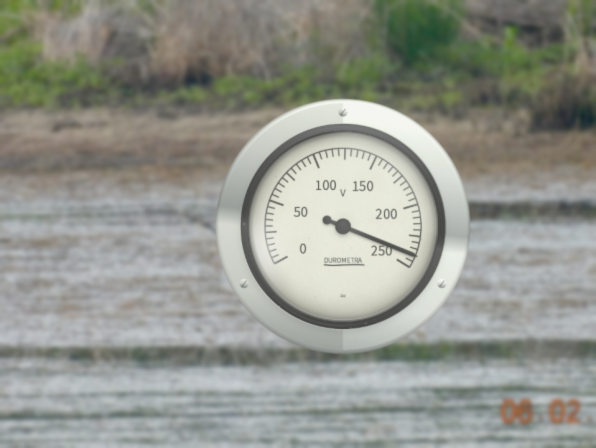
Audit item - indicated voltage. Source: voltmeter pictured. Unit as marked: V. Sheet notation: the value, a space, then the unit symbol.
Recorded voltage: 240 V
